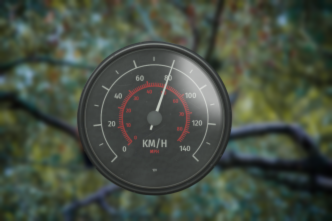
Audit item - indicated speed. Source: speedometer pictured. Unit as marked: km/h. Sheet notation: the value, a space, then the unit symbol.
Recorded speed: 80 km/h
